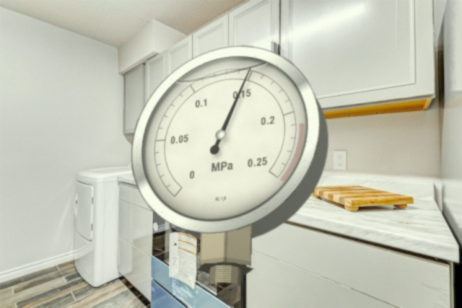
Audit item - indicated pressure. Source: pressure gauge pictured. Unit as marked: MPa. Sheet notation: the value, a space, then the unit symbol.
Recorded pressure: 0.15 MPa
